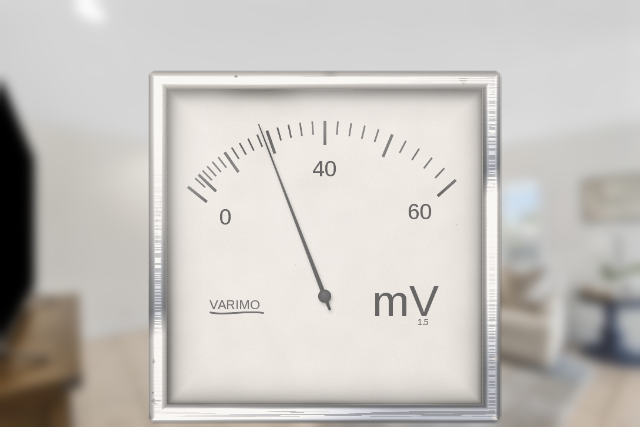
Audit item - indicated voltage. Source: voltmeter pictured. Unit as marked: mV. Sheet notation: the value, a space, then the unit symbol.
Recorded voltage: 29 mV
